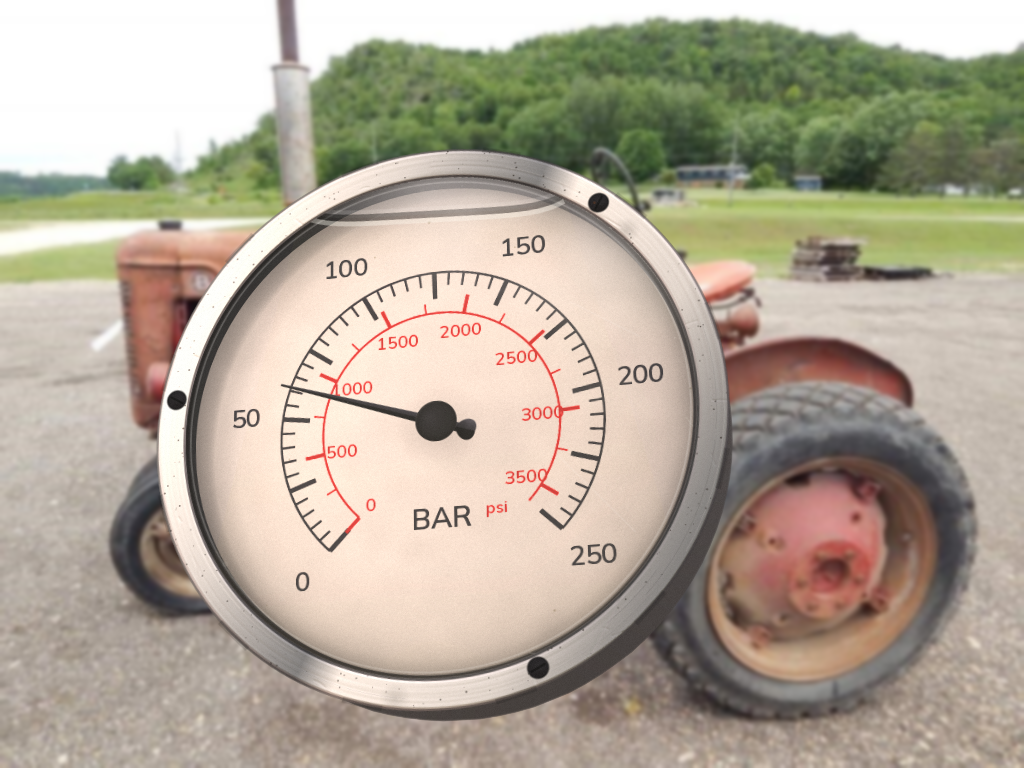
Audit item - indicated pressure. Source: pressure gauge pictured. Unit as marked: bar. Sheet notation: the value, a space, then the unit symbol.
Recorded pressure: 60 bar
